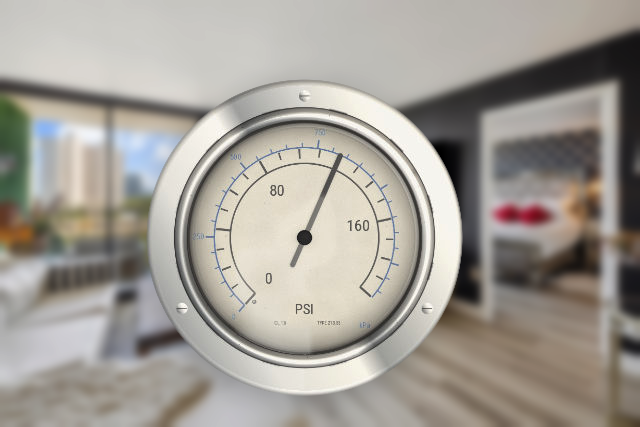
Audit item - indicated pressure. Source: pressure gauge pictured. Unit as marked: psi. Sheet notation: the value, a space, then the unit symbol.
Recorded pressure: 120 psi
